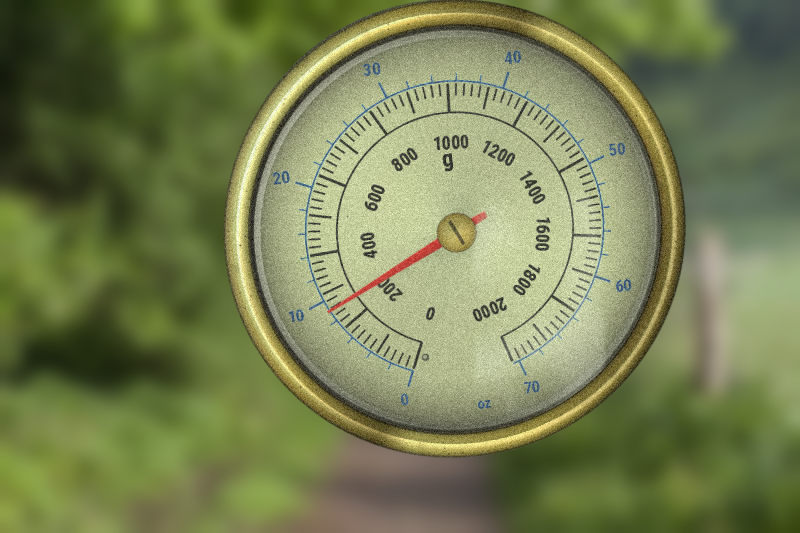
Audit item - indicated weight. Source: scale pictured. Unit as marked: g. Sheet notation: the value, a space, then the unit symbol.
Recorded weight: 260 g
